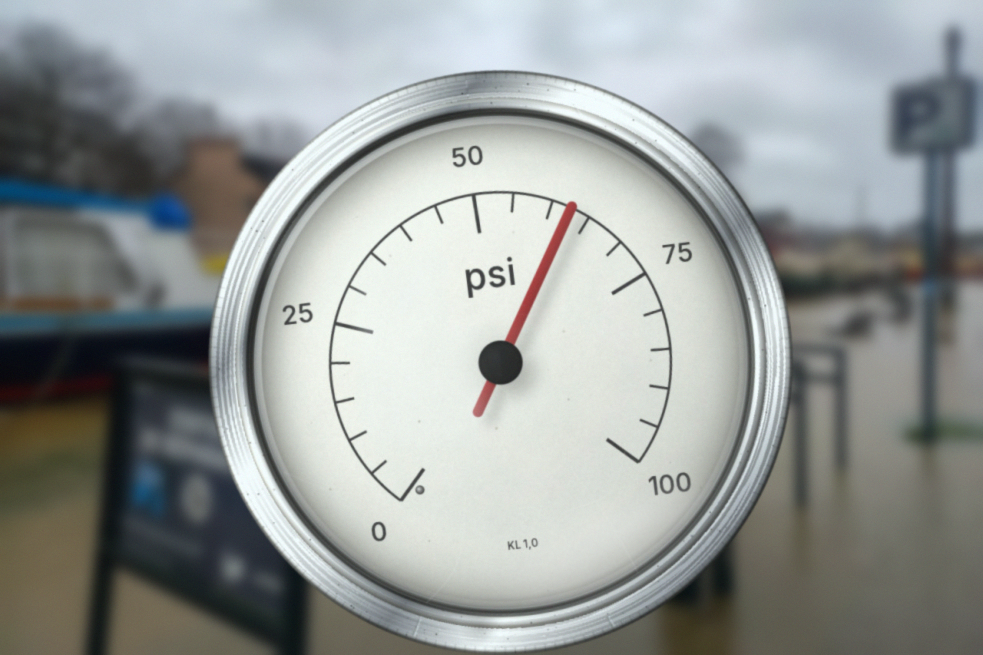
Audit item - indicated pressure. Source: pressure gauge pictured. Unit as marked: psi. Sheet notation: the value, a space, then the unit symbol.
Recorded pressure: 62.5 psi
